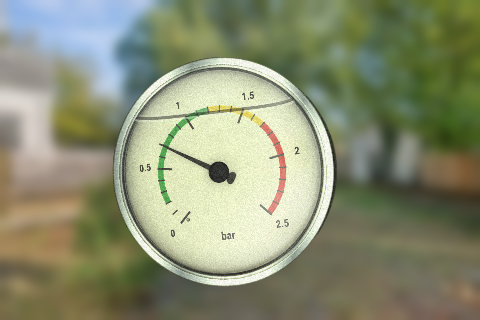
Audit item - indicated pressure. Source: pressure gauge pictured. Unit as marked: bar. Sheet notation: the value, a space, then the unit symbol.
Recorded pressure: 0.7 bar
